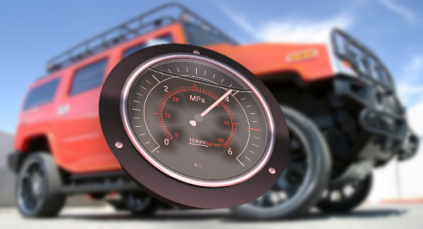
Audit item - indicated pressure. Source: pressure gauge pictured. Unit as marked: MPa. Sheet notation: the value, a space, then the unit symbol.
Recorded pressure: 3.9 MPa
